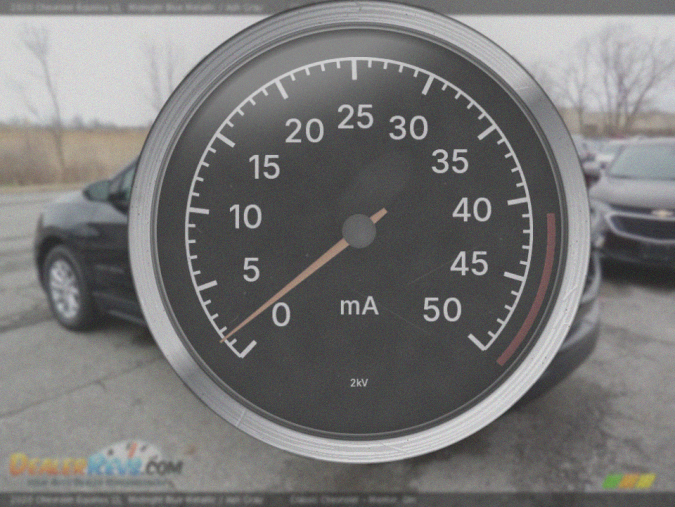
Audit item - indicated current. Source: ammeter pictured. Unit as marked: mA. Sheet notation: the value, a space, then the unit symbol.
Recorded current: 1.5 mA
